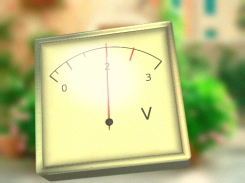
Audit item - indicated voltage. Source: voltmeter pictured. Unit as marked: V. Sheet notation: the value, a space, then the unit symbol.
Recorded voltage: 2 V
